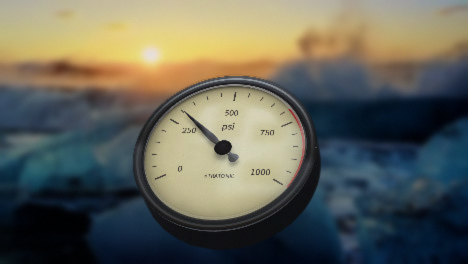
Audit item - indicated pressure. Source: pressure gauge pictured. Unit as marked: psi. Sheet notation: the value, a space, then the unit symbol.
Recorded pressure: 300 psi
